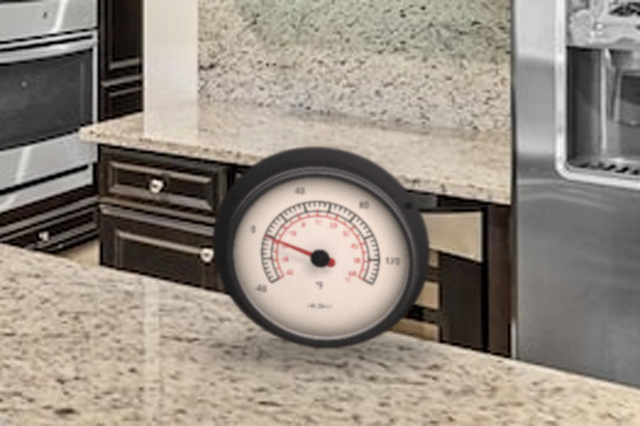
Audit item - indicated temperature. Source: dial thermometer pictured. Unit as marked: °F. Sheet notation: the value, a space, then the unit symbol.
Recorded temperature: 0 °F
